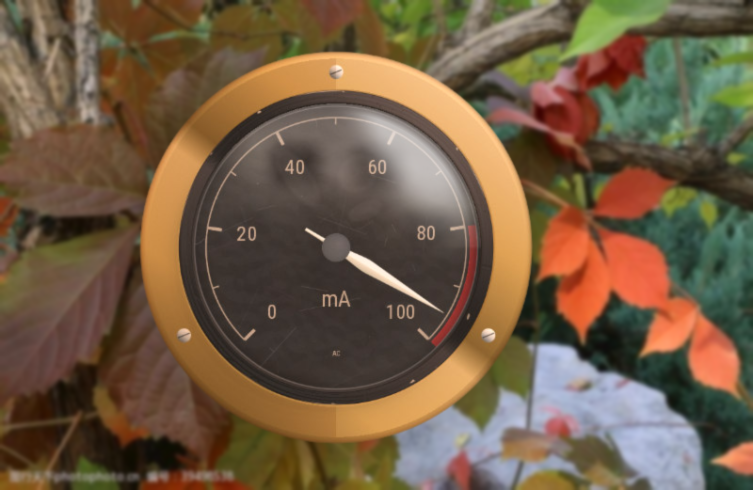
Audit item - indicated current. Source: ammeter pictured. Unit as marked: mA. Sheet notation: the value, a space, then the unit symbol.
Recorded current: 95 mA
